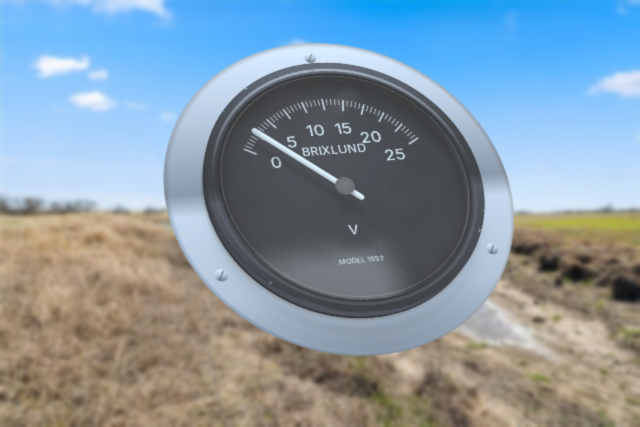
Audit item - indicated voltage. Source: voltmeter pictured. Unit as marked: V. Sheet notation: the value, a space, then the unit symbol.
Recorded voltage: 2.5 V
